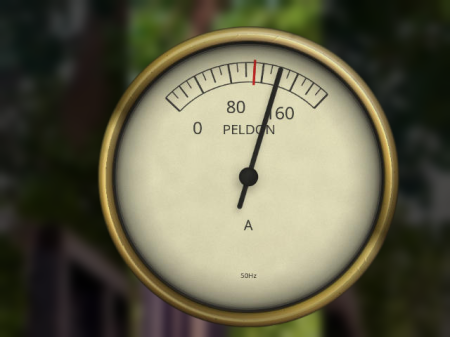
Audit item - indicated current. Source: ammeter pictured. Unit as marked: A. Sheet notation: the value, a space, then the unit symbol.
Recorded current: 140 A
